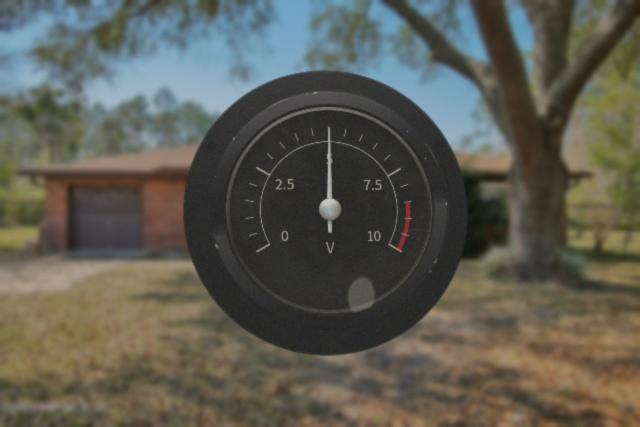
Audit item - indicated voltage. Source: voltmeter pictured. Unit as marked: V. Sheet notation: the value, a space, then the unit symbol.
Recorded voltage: 5 V
